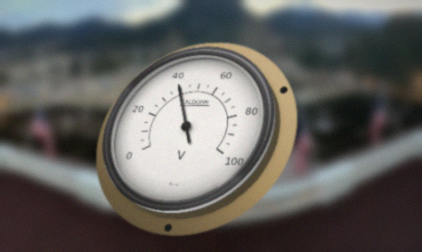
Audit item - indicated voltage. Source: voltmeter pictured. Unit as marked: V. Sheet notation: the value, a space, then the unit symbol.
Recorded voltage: 40 V
